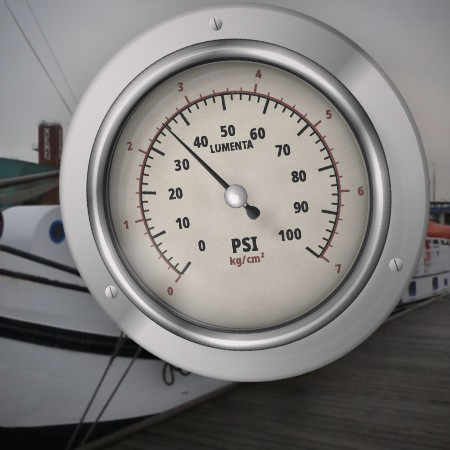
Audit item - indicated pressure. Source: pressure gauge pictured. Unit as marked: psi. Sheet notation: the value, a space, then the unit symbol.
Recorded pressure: 36 psi
